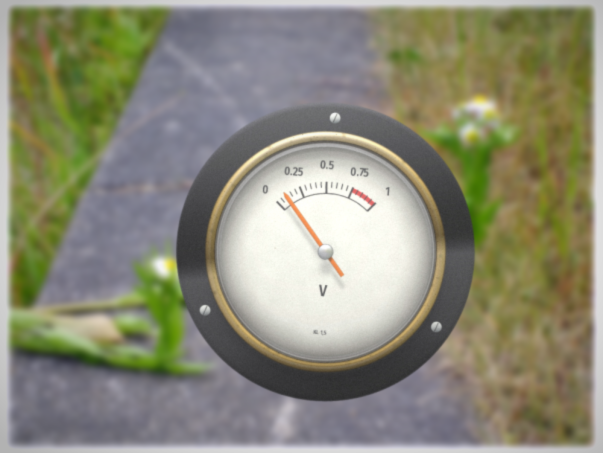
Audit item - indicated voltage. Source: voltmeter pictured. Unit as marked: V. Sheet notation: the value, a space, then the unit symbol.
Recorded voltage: 0.1 V
